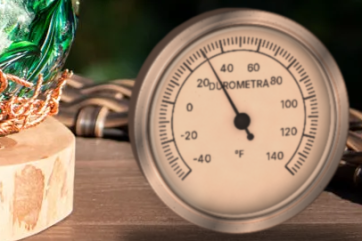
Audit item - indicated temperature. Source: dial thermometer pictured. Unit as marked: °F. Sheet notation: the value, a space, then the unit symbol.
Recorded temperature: 30 °F
